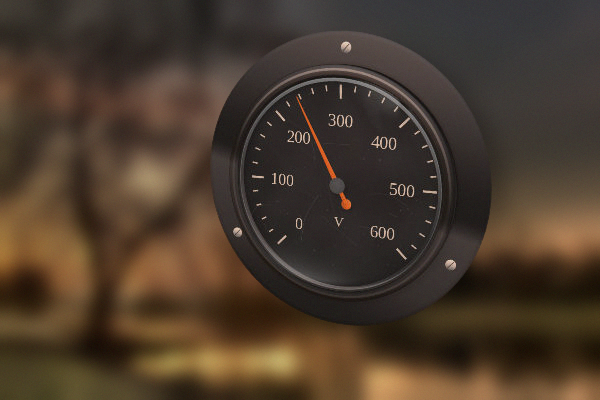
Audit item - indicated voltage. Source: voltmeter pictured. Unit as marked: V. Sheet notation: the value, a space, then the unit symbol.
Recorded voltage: 240 V
